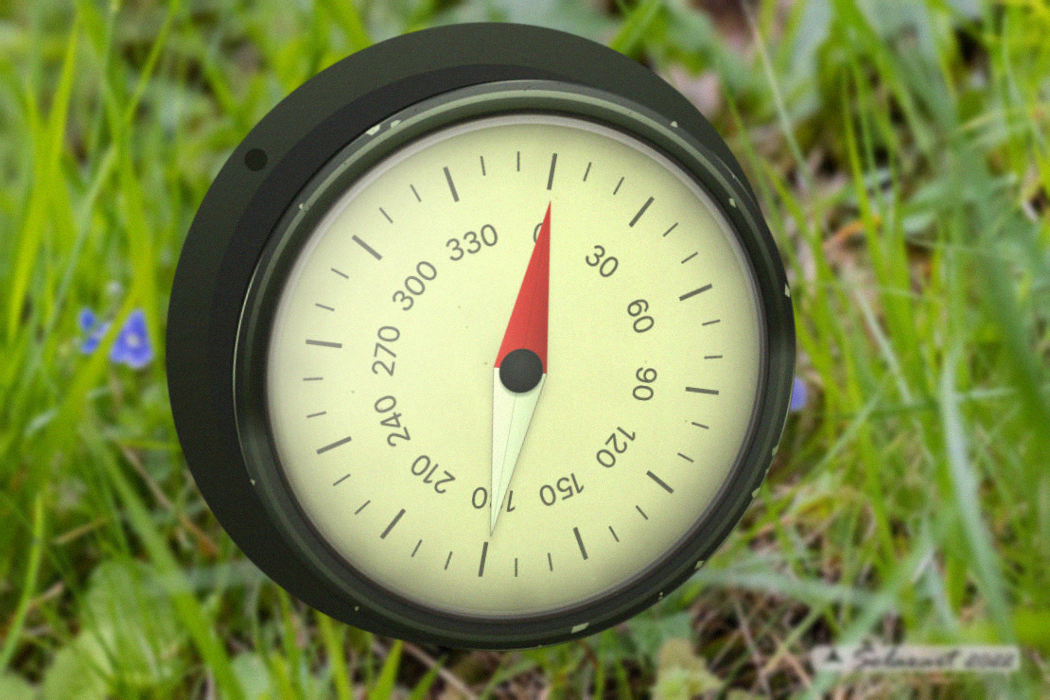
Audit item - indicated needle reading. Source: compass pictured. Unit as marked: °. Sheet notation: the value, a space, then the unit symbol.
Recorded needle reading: 0 °
